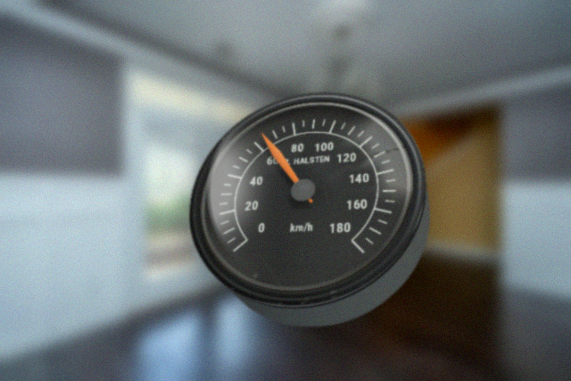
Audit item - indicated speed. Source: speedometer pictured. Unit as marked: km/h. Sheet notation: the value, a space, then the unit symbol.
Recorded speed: 65 km/h
